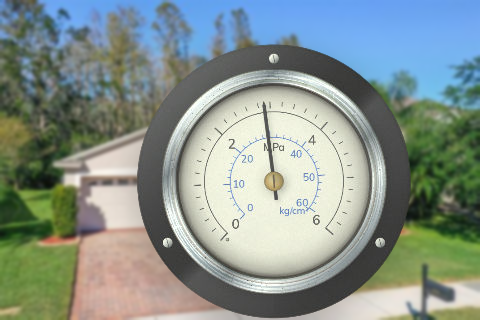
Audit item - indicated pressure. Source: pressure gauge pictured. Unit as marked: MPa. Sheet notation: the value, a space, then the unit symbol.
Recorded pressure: 2.9 MPa
